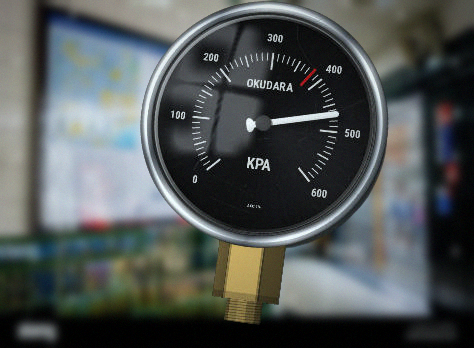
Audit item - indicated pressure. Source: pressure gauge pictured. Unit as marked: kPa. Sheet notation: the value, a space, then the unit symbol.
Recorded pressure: 470 kPa
